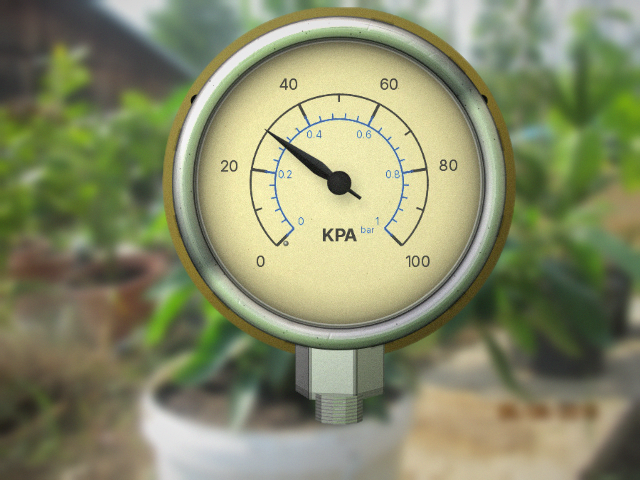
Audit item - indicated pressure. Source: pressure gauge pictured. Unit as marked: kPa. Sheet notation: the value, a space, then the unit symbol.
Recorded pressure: 30 kPa
